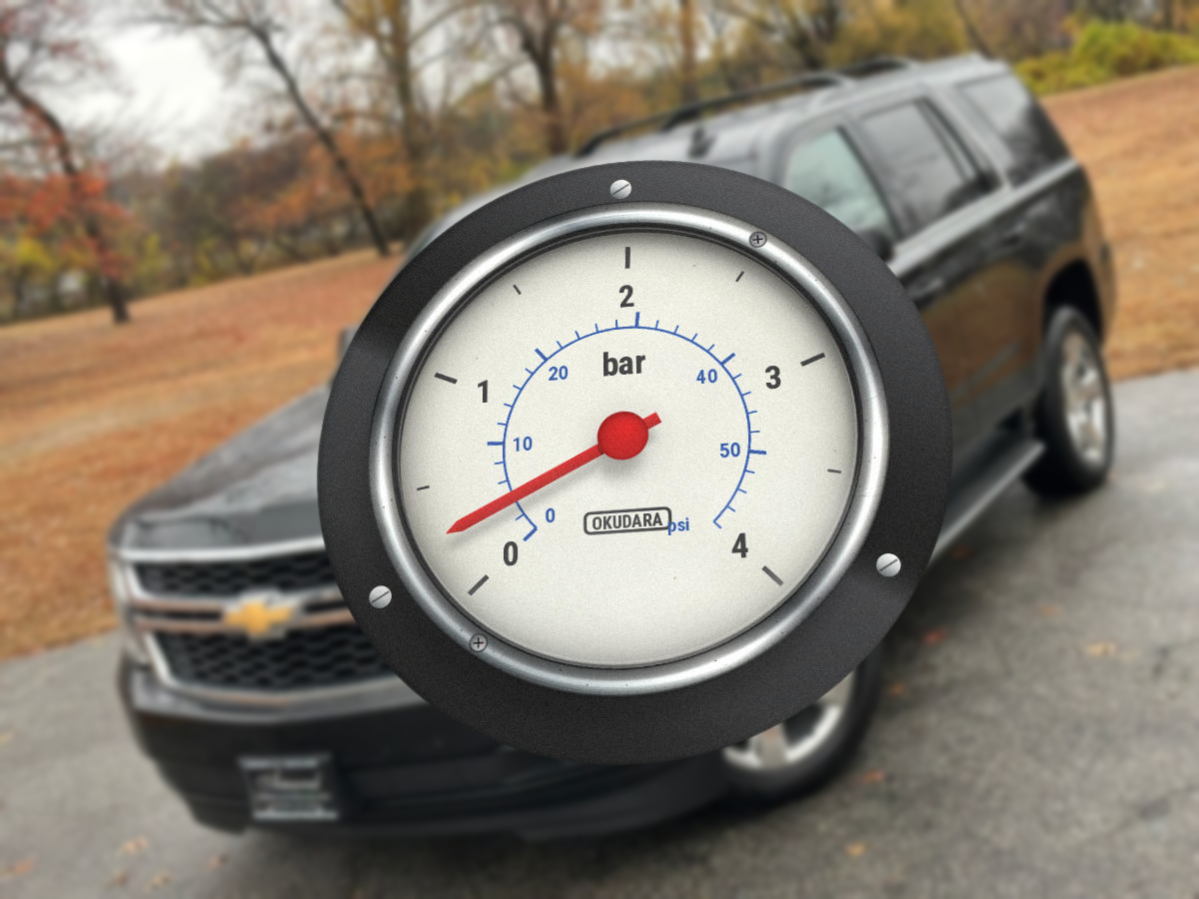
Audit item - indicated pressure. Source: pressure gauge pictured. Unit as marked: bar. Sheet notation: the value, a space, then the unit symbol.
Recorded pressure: 0.25 bar
